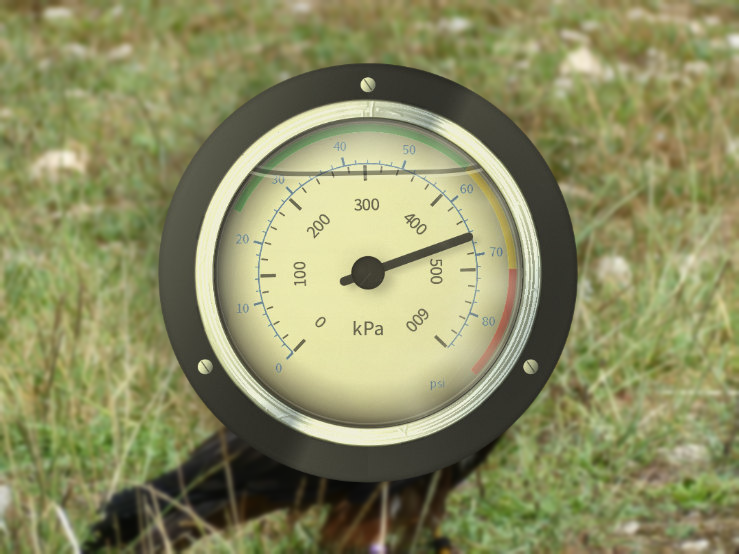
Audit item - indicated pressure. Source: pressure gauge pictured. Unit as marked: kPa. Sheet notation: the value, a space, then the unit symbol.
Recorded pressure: 460 kPa
